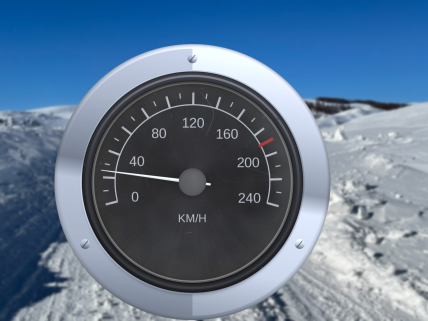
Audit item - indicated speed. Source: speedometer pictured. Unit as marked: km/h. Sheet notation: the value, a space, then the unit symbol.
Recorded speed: 25 km/h
